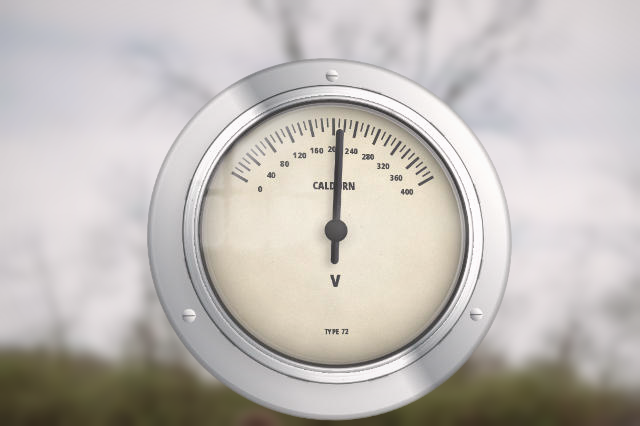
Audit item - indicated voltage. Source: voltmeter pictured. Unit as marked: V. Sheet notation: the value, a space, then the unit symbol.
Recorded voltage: 210 V
